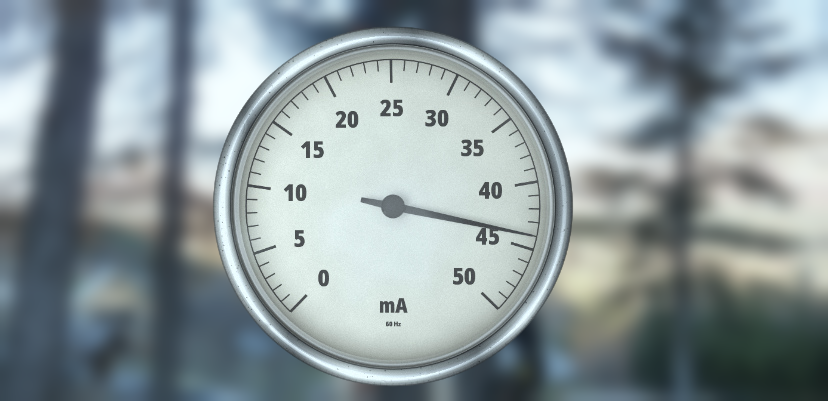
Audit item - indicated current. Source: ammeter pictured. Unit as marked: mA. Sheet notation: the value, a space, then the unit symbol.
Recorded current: 44 mA
